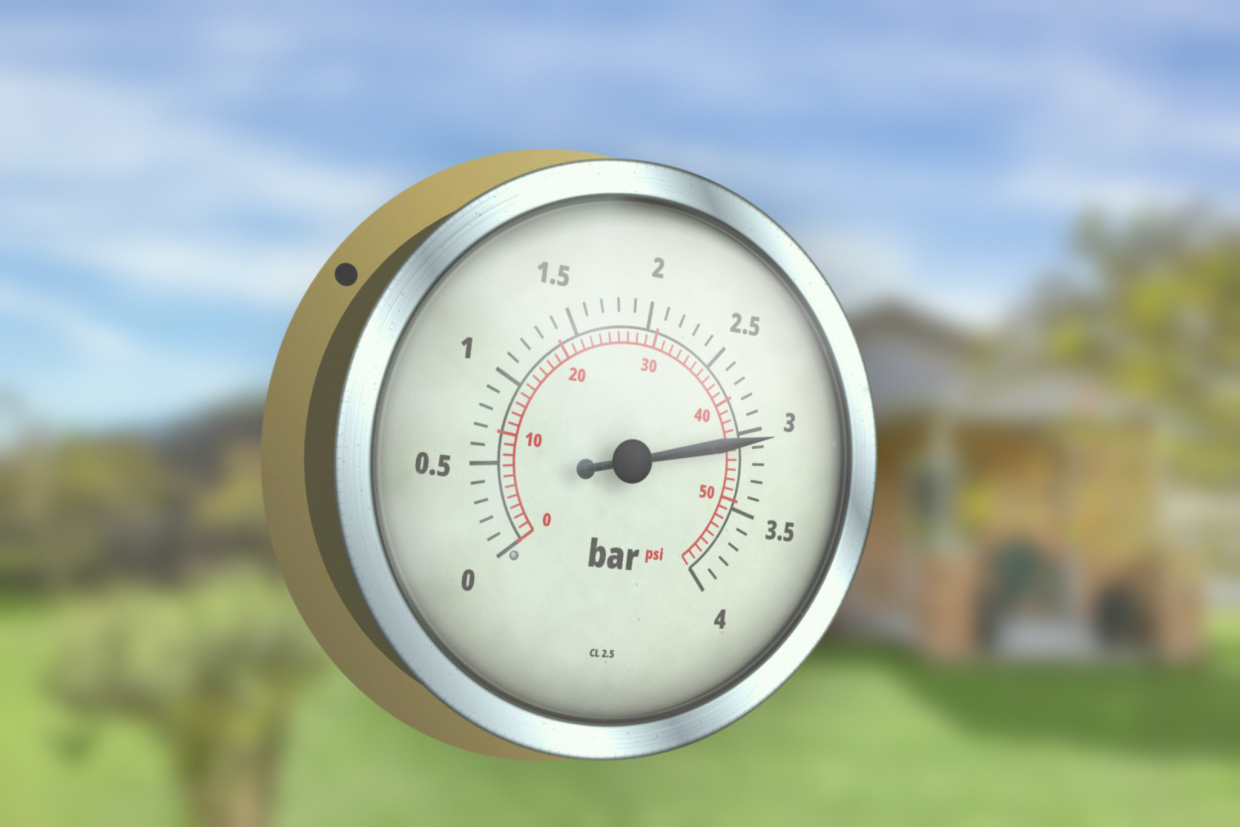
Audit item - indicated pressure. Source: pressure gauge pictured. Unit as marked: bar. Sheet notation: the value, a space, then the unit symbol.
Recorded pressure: 3.05 bar
